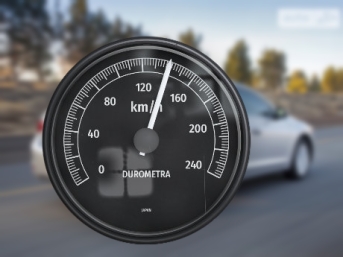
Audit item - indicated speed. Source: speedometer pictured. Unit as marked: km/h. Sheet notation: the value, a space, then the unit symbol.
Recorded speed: 140 km/h
